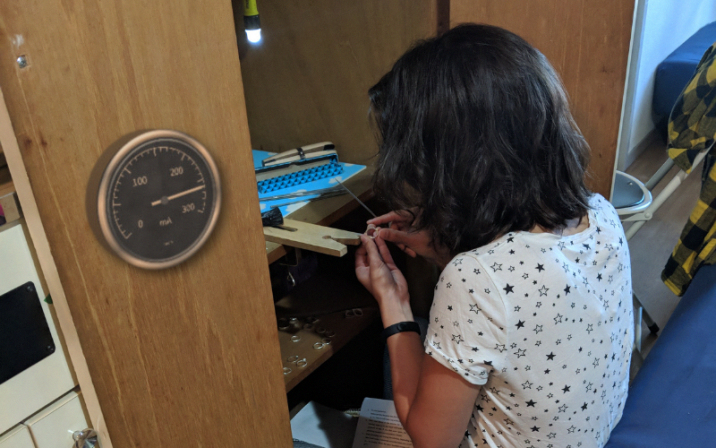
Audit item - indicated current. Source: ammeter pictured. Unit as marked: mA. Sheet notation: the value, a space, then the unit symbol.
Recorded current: 260 mA
